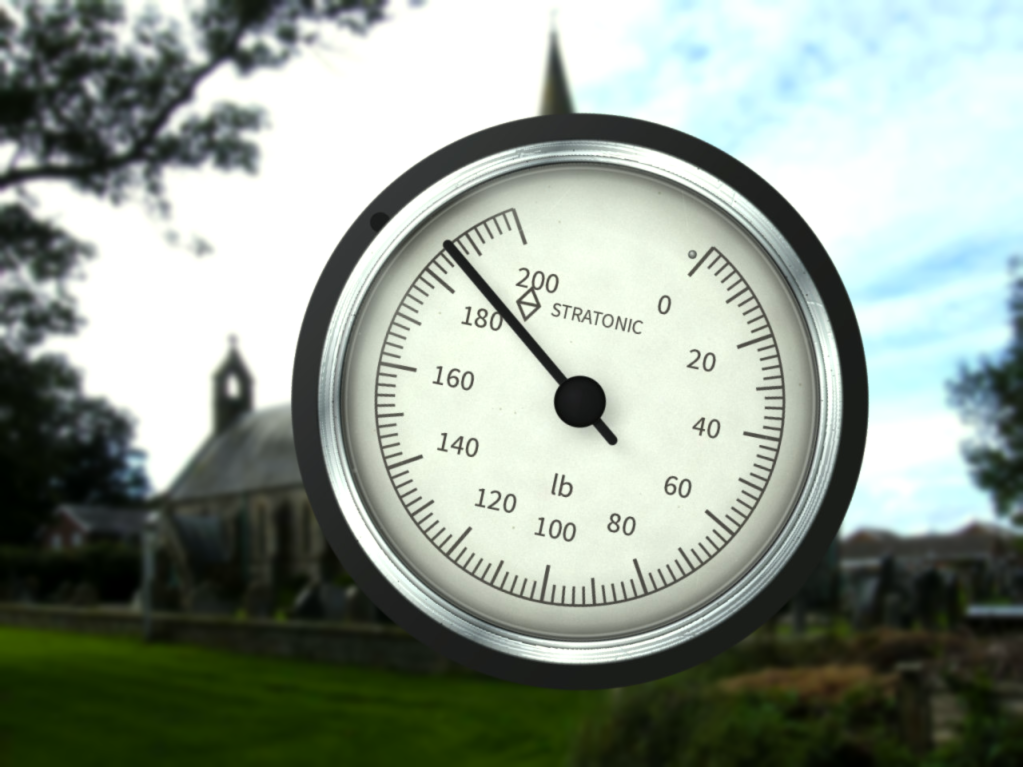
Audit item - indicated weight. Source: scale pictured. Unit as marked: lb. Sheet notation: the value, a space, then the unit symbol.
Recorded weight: 186 lb
